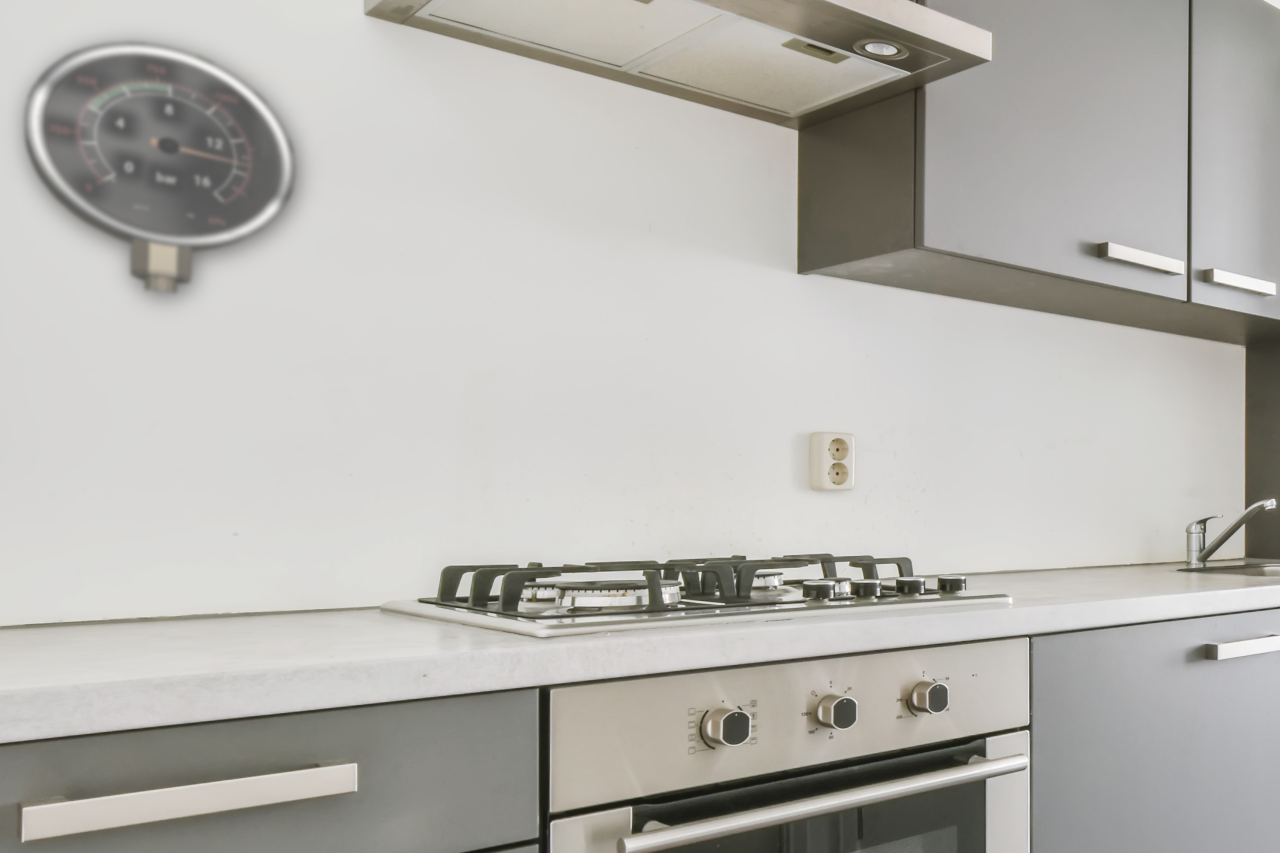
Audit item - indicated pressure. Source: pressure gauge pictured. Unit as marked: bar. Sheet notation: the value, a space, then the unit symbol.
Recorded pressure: 13.5 bar
